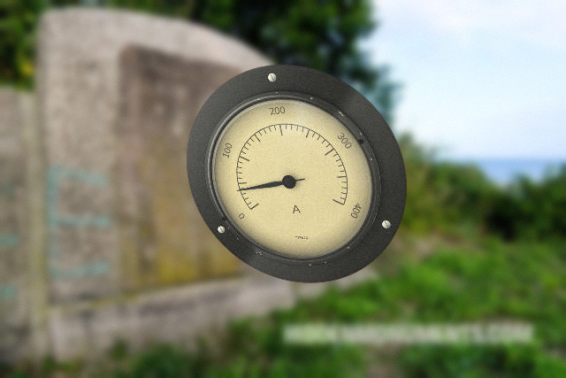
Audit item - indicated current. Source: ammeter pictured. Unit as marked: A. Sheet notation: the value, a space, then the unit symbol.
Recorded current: 40 A
